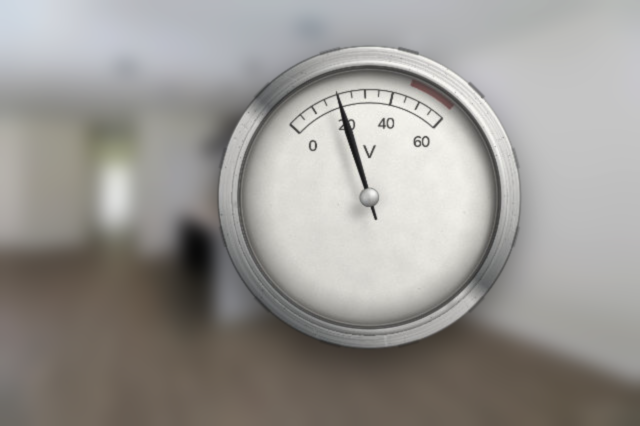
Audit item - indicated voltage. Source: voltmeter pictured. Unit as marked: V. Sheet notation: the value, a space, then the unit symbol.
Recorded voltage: 20 V
